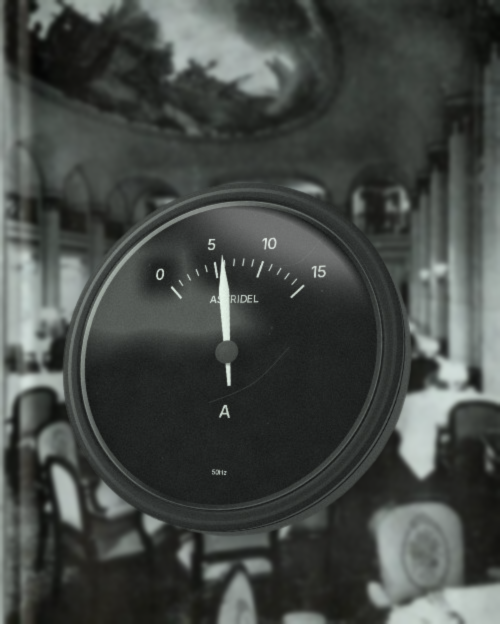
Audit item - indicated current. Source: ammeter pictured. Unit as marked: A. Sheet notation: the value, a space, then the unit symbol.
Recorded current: 6 A
